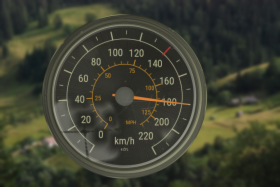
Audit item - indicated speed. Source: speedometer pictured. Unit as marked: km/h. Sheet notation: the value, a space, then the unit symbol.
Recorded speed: 180 km/h
